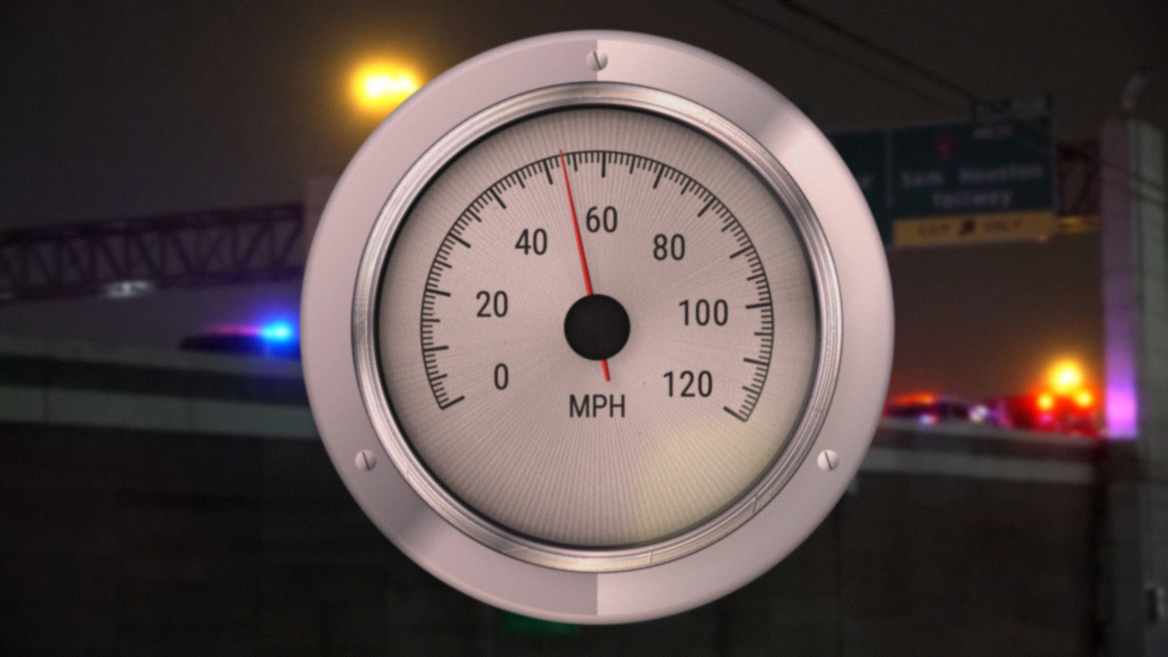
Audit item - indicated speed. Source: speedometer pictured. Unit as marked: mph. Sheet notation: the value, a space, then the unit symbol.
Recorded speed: 53 mph
